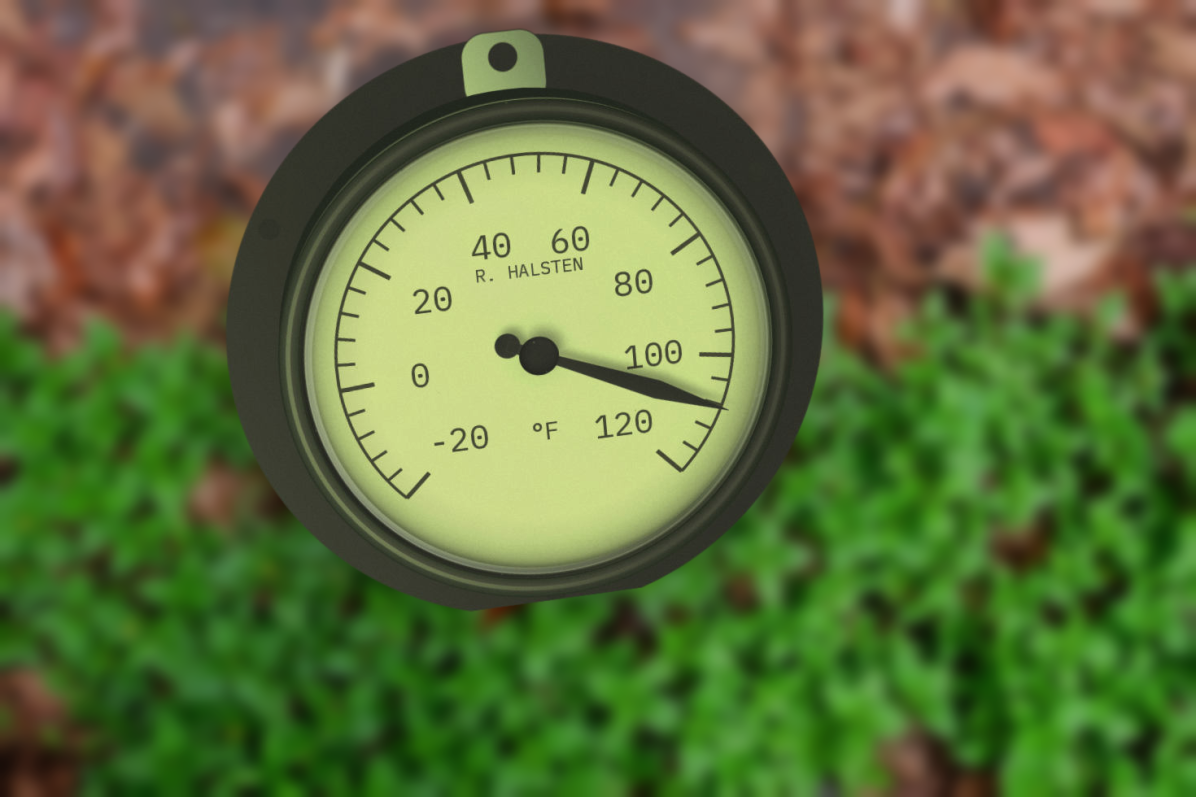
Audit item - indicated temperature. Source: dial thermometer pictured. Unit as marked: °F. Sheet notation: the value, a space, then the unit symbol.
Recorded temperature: 108 °F
